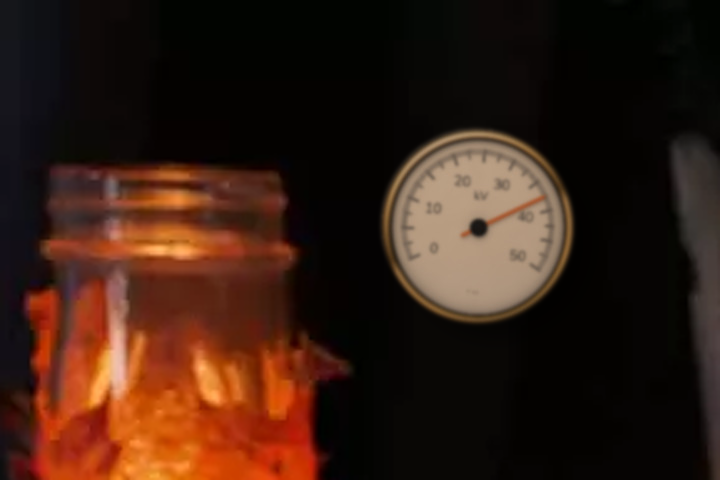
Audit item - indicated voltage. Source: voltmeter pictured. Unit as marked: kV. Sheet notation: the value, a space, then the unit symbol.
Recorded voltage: 37.5 kV
